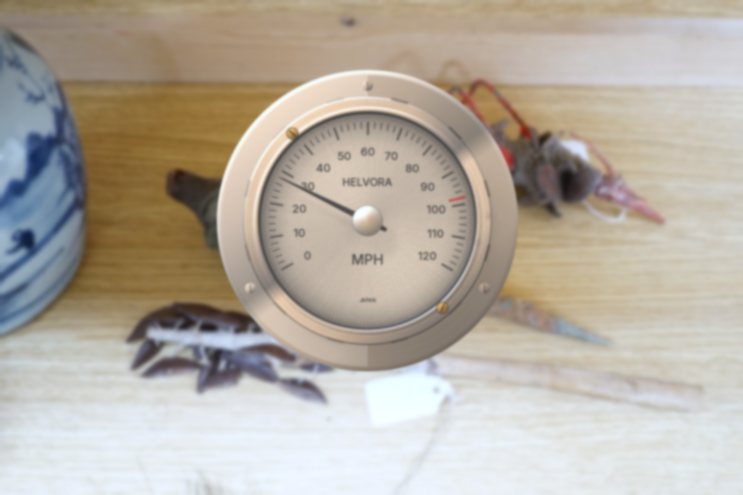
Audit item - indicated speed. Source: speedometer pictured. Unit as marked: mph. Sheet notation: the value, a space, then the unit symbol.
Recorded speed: 28 mph
